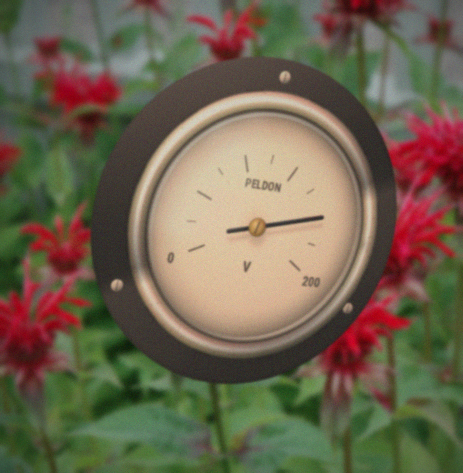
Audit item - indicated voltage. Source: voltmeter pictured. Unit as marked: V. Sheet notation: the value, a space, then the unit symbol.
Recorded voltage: 160 V
